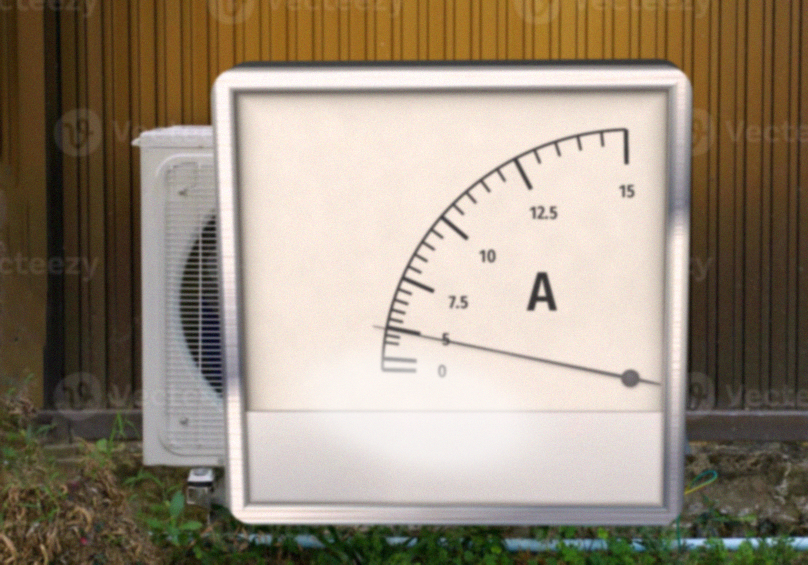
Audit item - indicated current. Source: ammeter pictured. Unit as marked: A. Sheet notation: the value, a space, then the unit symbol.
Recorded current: 5 A
